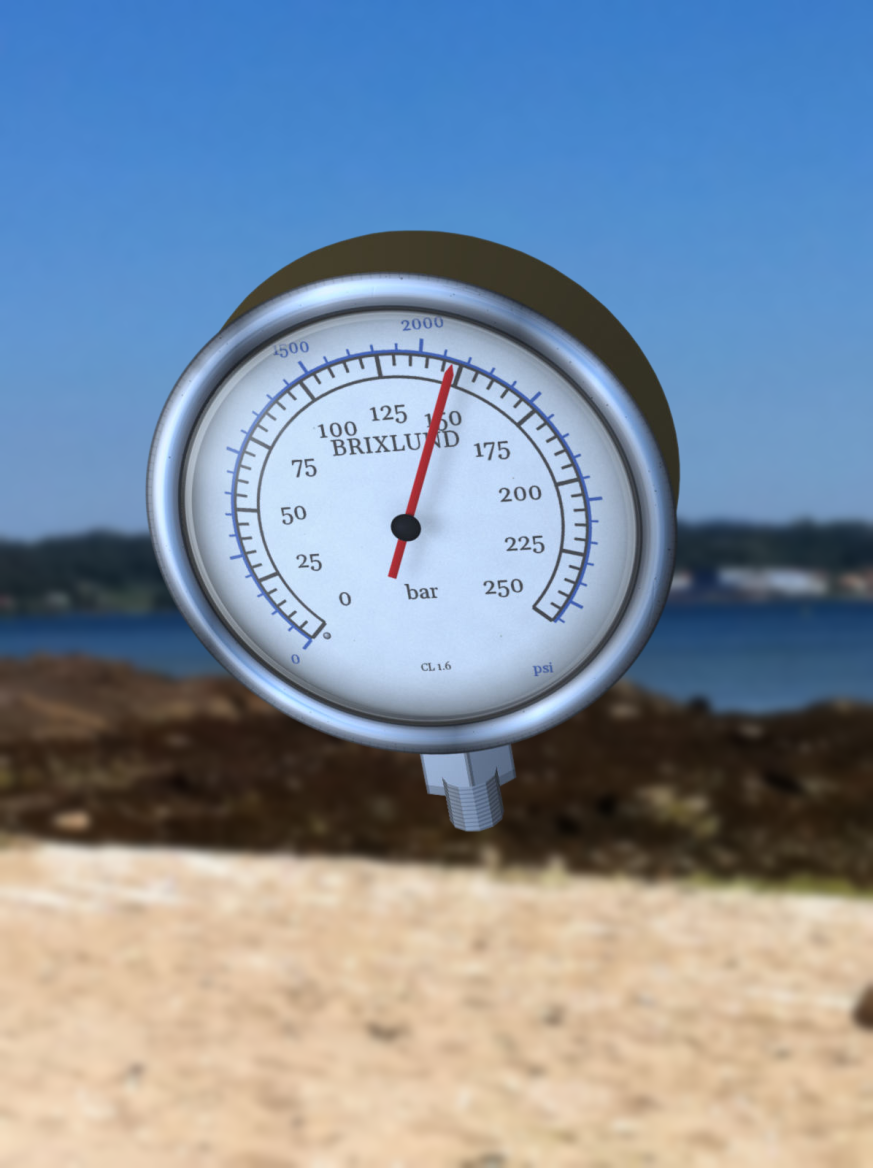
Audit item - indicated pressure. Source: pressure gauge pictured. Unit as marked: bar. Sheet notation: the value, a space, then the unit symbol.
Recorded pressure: 147.5 bar
